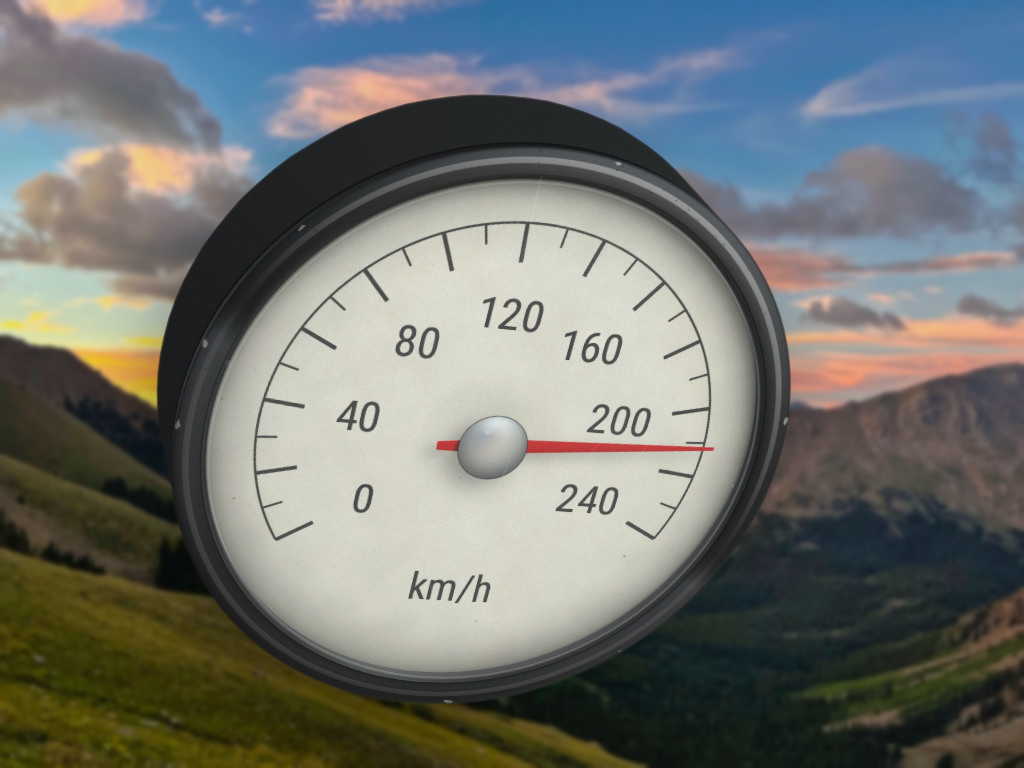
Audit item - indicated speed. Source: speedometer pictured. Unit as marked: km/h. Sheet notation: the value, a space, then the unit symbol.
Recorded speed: 210 km/h
